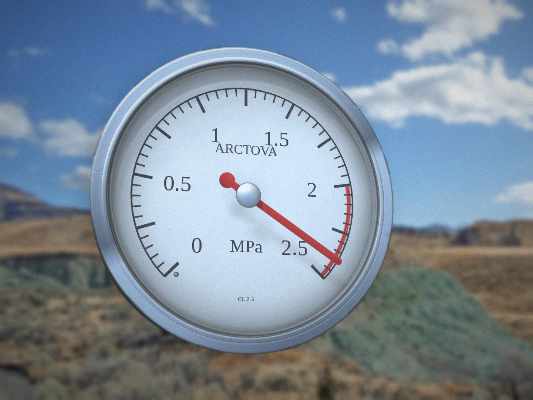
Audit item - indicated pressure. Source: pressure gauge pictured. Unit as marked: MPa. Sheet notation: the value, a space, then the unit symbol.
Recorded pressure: 2.4 MPa
